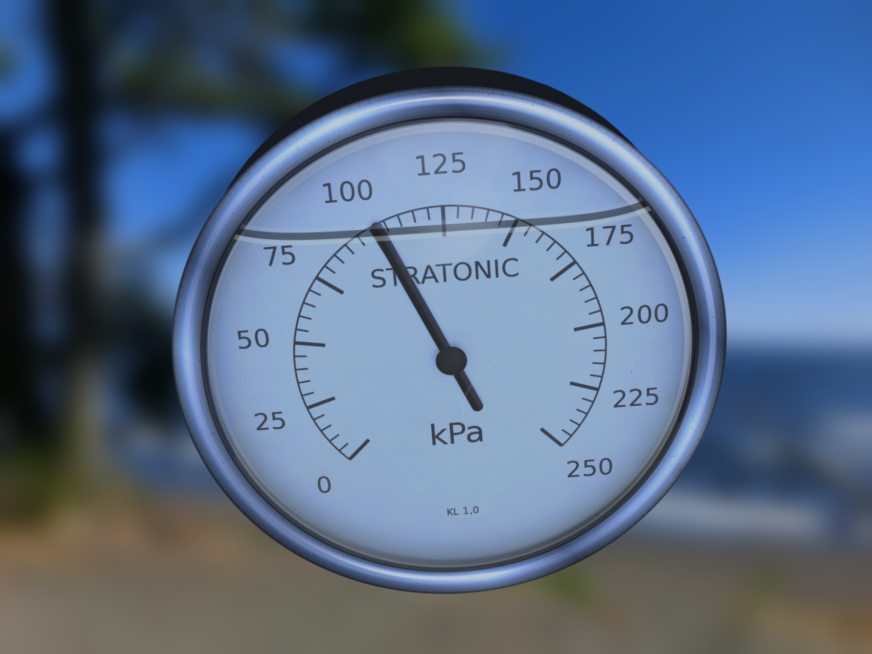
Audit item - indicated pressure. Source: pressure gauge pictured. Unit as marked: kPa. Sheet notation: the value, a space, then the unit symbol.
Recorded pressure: 102.5 kPa
